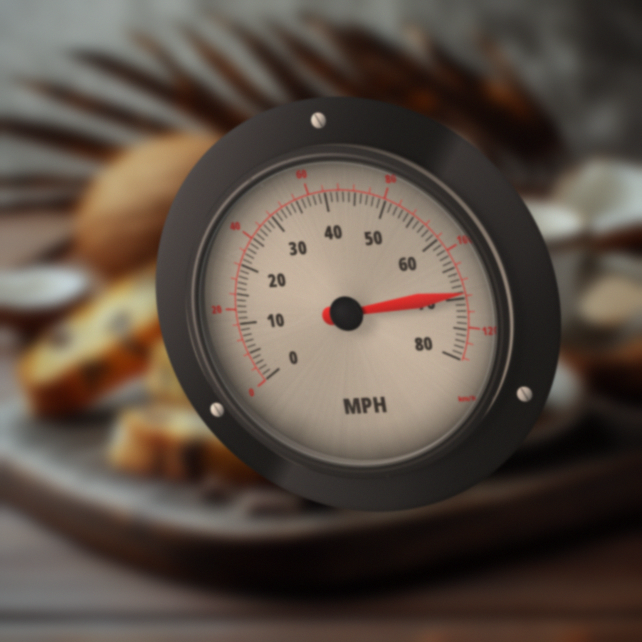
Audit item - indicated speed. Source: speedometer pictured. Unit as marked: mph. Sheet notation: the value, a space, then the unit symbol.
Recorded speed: 69 mph
